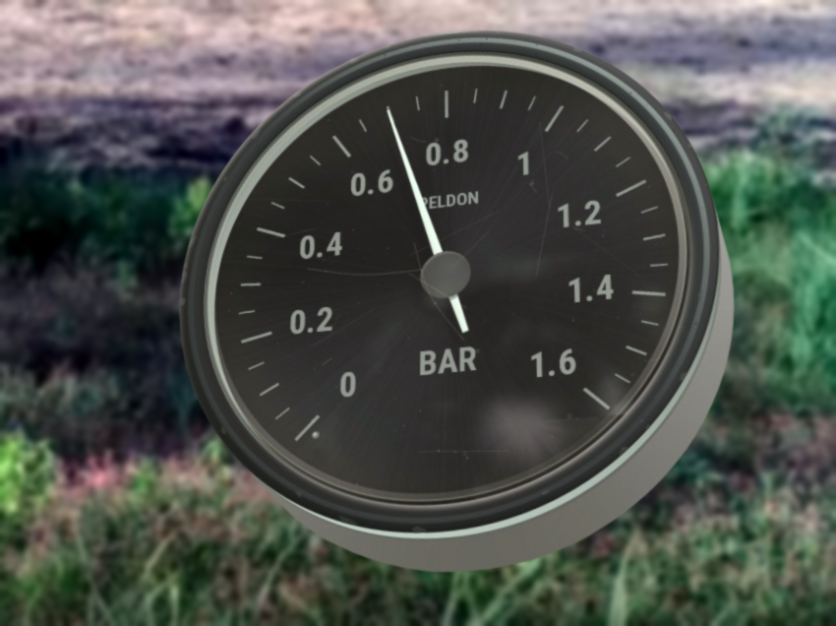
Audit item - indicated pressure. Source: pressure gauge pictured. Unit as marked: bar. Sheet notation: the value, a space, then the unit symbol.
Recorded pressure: 0.7 bar
